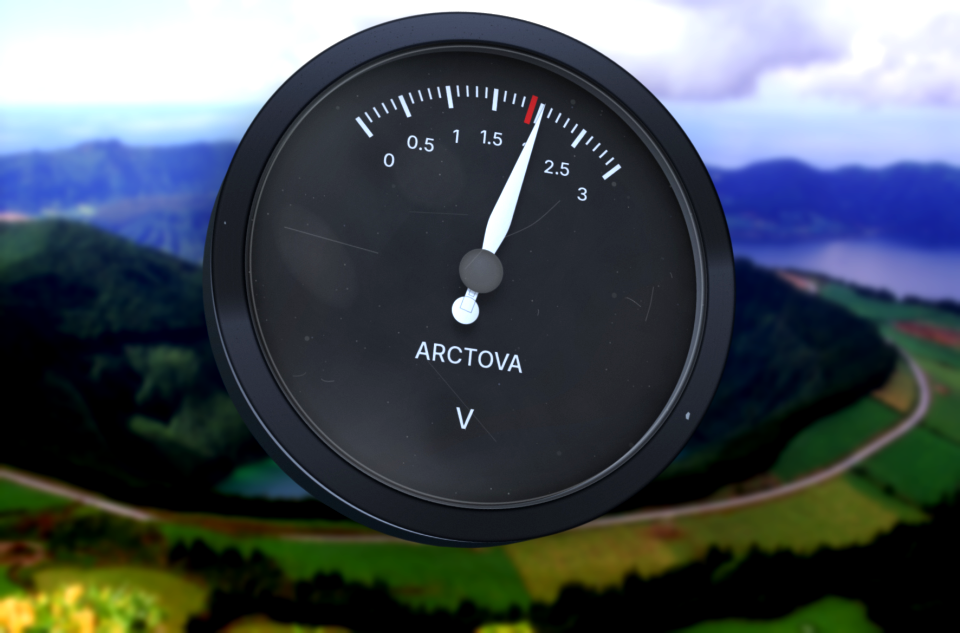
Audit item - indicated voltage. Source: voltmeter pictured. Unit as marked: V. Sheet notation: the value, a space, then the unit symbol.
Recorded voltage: 2 V
